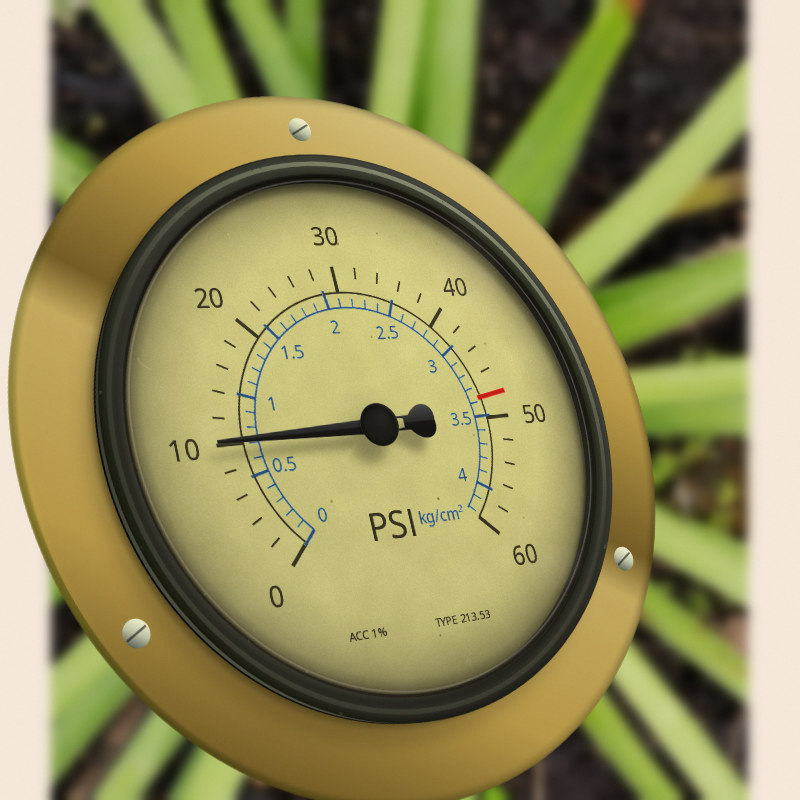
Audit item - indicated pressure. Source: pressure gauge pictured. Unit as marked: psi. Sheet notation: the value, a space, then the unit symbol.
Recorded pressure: 10 psi
